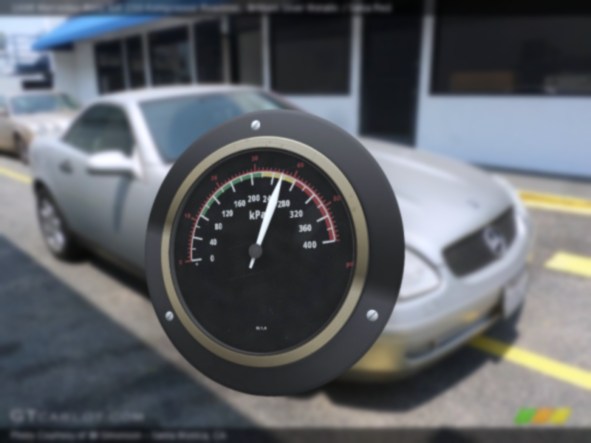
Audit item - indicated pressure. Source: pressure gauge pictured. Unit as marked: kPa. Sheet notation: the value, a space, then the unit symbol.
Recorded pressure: 260 kPa
